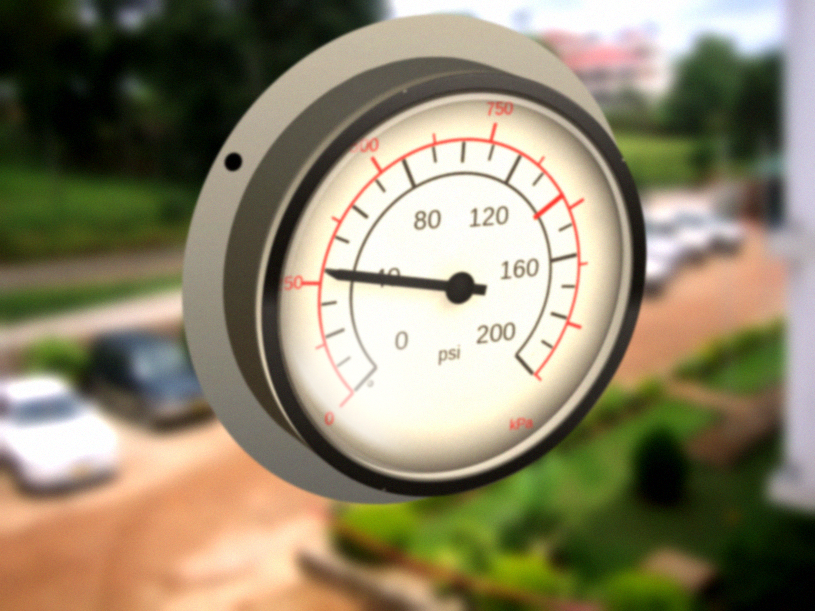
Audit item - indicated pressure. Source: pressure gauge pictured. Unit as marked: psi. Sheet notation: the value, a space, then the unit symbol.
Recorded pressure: 40 psi
